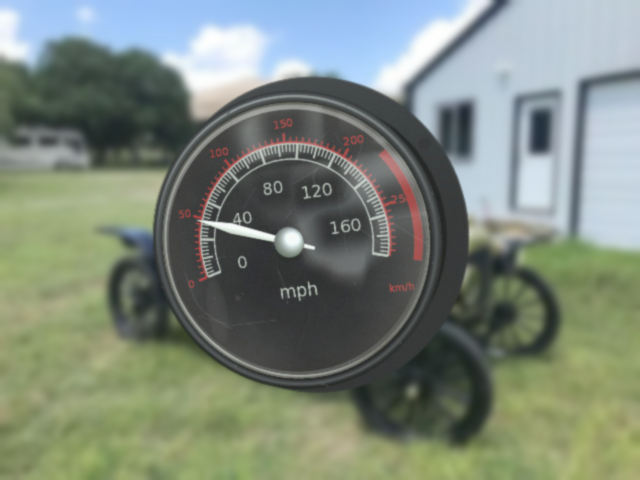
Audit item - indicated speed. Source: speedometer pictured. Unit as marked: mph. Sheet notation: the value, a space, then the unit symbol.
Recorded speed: 30 mph
